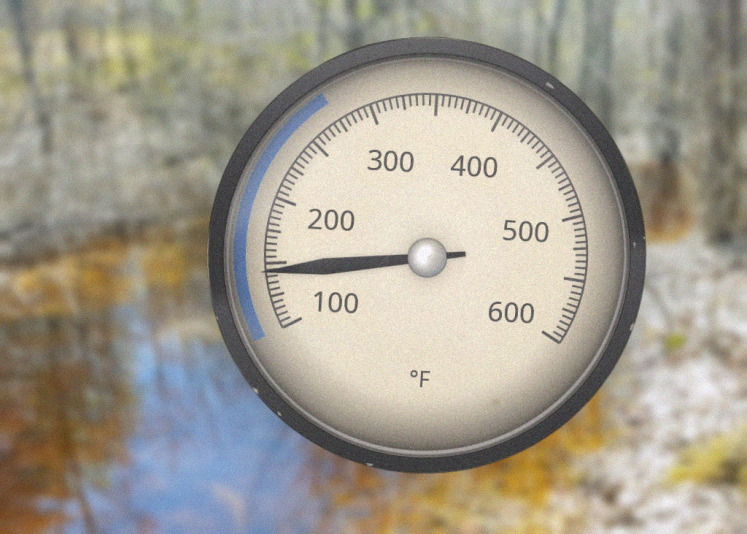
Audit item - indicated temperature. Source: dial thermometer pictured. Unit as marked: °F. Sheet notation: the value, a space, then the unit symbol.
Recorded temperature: 145 °F
